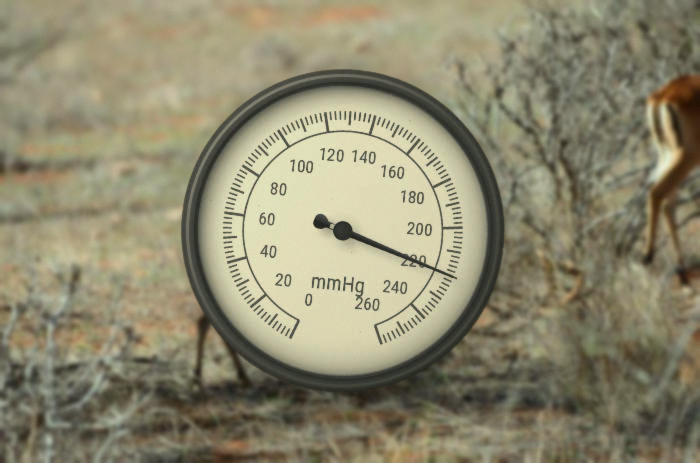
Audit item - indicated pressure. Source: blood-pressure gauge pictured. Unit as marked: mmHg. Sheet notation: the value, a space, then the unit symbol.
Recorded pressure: 220 mmHg
